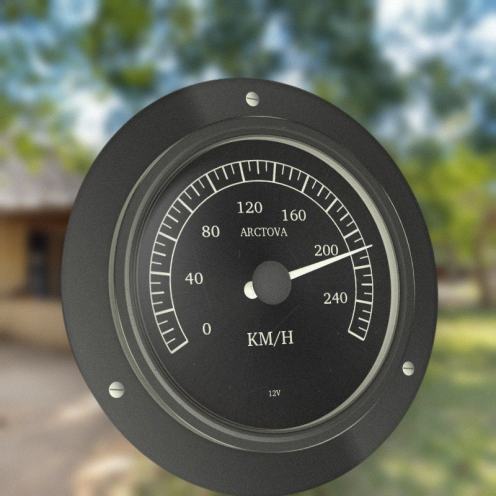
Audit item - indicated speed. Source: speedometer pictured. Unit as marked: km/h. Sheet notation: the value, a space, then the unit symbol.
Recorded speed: 210 km/h
